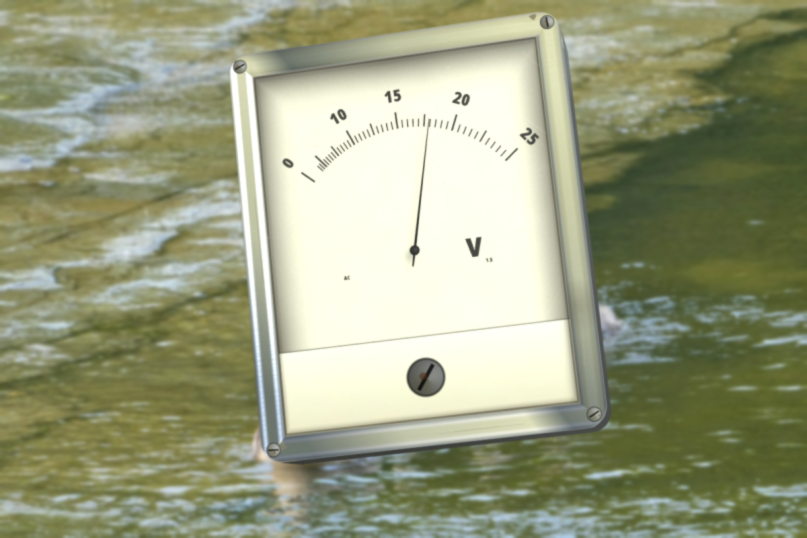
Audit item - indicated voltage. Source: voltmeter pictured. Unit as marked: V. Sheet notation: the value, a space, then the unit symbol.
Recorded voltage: 18 V
